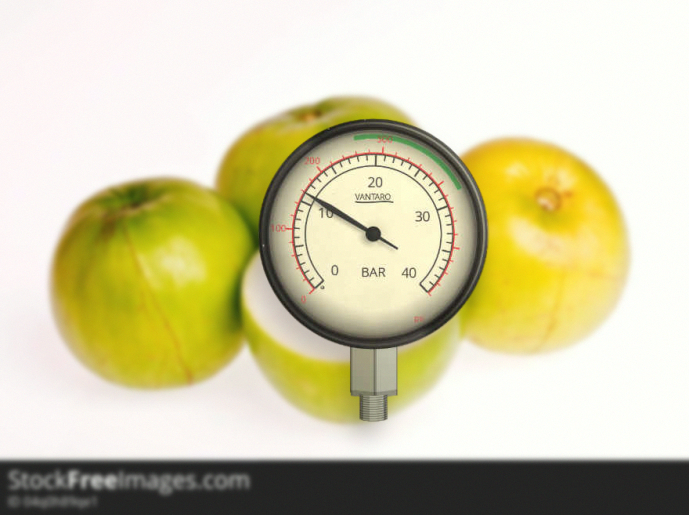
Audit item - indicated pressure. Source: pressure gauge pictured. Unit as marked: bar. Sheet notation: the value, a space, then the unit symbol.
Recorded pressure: 11 bar
